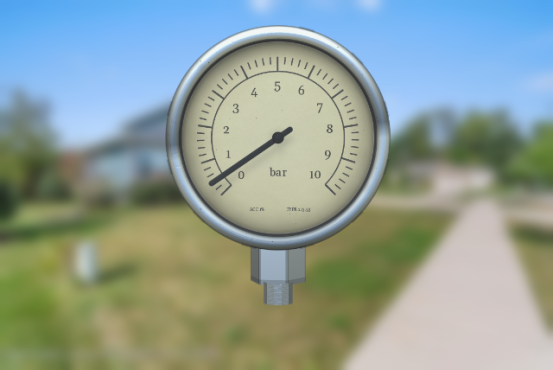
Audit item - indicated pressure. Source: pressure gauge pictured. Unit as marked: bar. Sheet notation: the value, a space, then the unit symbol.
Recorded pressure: 0.4 bar
